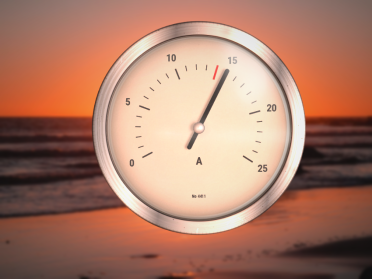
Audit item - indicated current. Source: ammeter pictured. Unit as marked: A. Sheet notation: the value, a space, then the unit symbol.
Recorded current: 15 A
